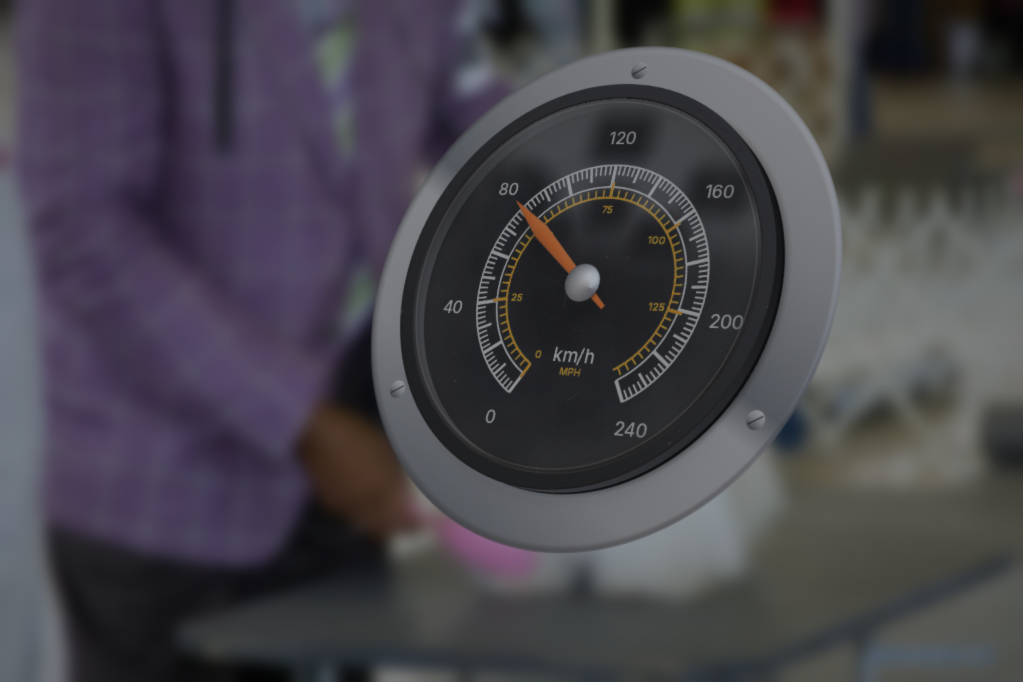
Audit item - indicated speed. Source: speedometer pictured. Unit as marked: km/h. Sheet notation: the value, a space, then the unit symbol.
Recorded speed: 80 km/h
